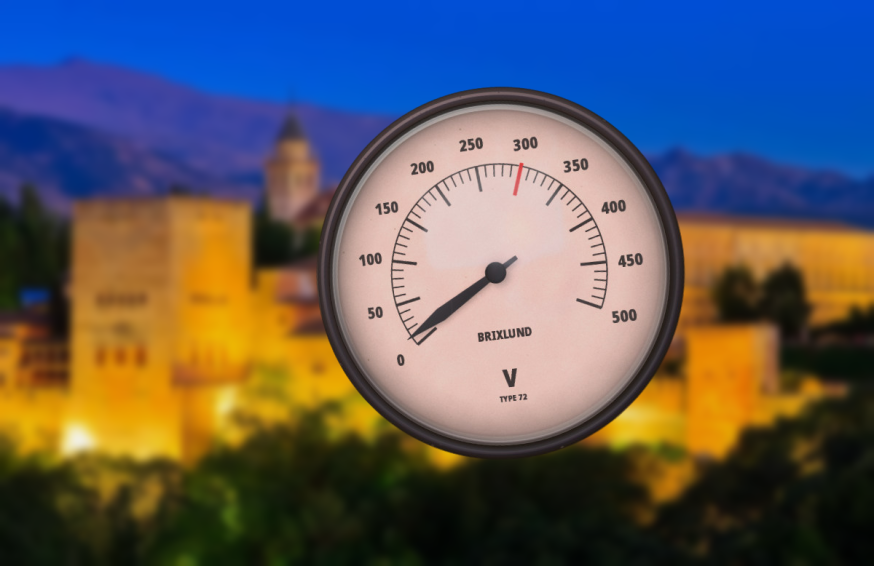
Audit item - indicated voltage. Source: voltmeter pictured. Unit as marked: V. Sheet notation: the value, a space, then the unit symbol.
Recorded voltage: 10 V
